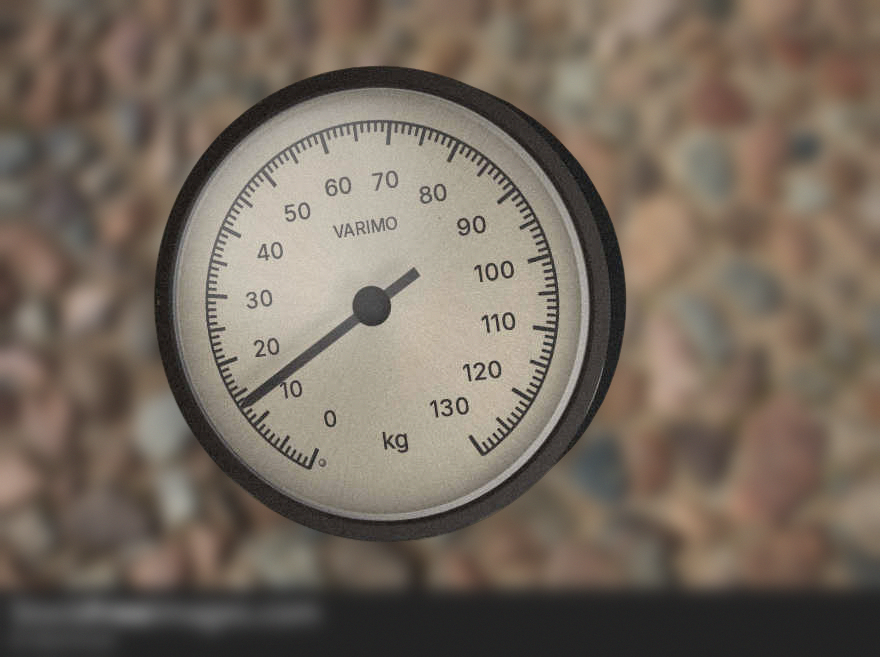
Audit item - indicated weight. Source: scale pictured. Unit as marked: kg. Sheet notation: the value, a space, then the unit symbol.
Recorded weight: 13 kg
